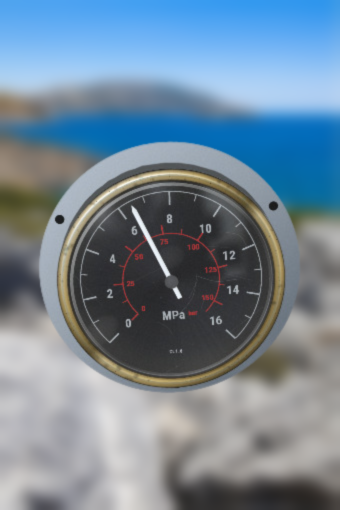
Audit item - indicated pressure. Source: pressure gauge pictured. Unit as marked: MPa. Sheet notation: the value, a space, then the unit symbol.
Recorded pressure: 6.5 MPa
